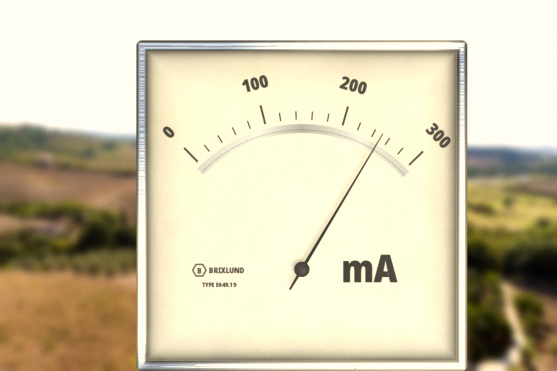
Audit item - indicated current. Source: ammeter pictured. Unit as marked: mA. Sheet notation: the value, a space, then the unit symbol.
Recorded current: 250 mA
